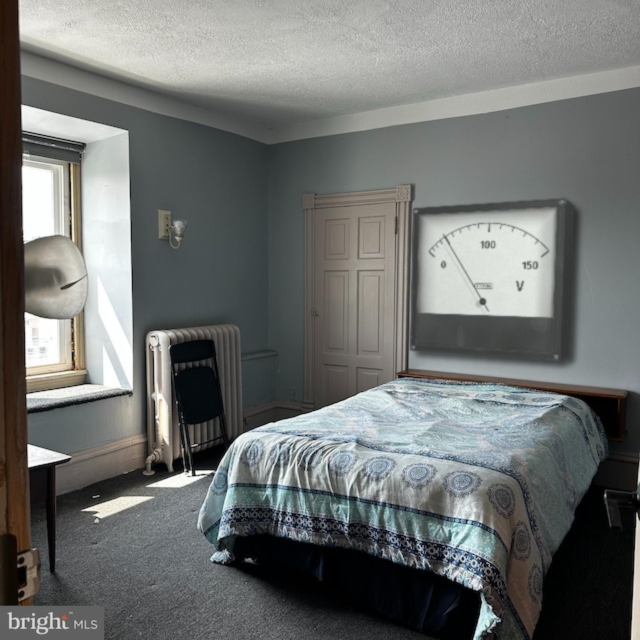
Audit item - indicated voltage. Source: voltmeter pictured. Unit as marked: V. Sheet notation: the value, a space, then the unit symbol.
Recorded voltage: 50 V
